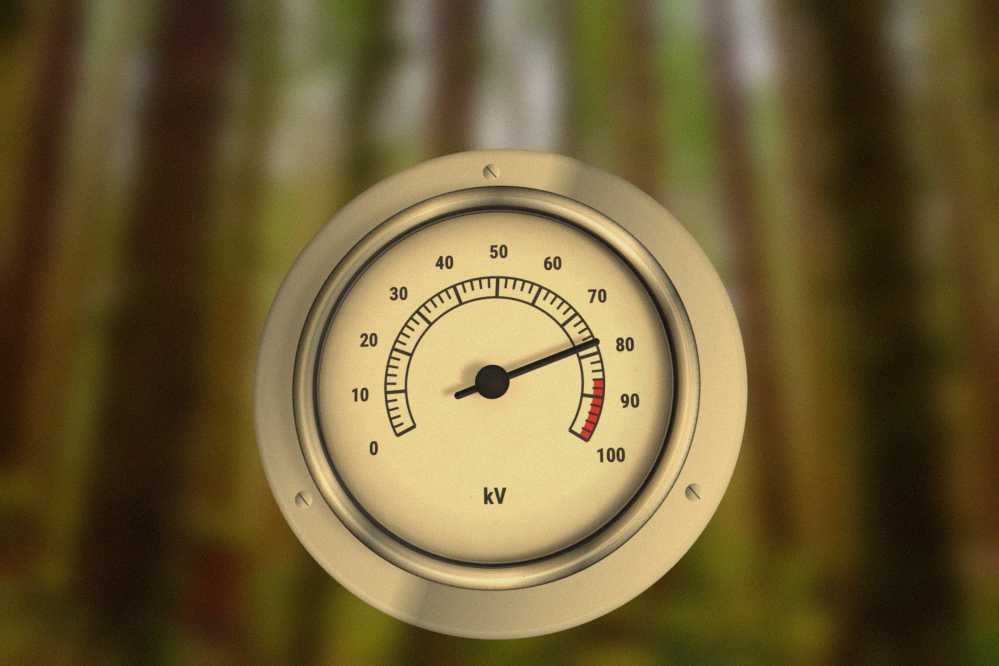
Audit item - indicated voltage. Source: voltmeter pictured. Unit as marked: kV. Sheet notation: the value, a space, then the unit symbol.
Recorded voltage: 78 kV
